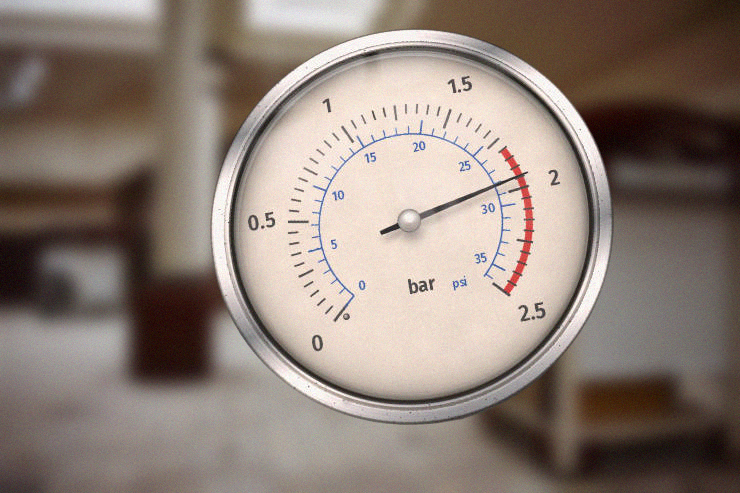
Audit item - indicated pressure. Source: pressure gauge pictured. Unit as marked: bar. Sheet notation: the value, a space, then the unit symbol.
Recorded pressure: 1.95 bar
